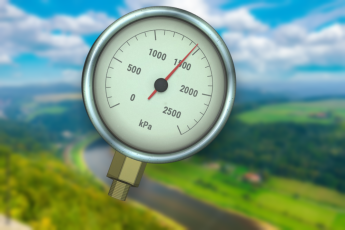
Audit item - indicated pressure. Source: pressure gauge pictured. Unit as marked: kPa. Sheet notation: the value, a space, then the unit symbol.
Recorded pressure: 1450 kPa
